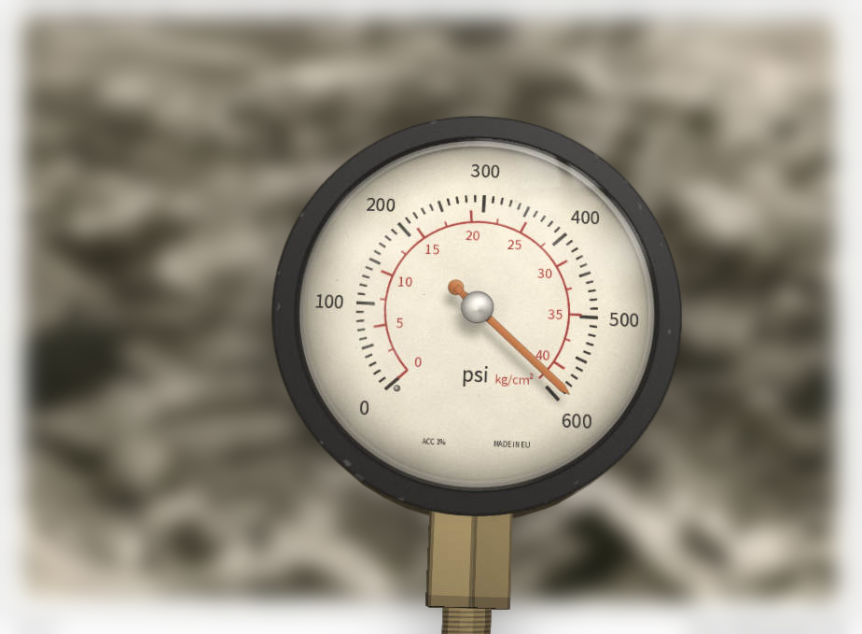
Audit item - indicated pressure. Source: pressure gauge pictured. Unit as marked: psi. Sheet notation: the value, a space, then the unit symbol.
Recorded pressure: 590 psi
